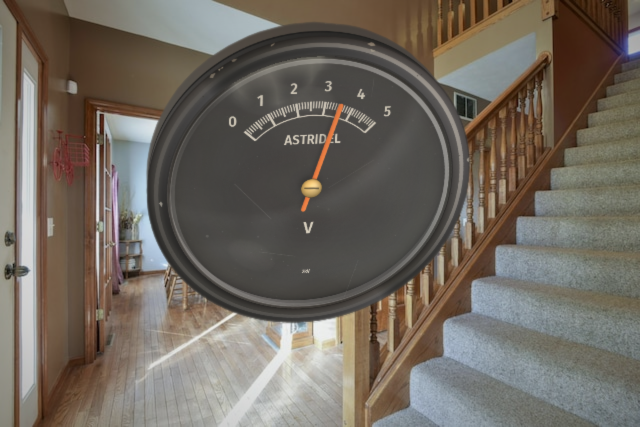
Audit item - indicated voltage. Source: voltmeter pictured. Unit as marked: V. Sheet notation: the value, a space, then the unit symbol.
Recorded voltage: 3.5 V
